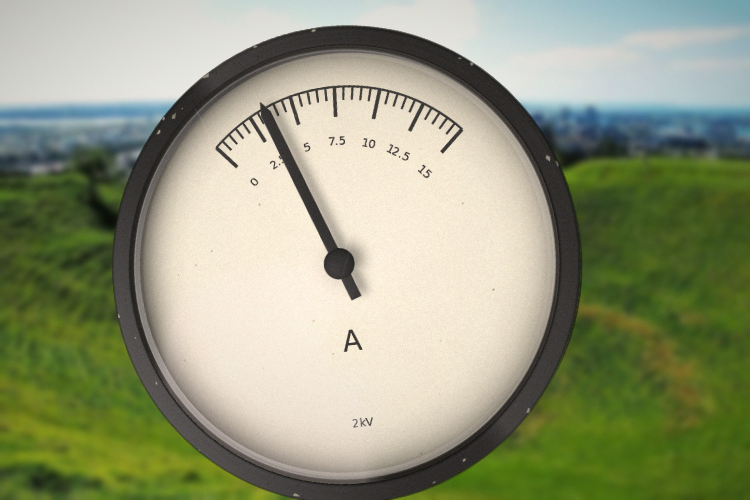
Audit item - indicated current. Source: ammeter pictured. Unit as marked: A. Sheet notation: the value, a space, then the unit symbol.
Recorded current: 3.5 A
